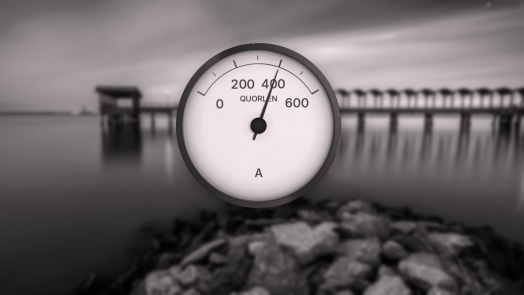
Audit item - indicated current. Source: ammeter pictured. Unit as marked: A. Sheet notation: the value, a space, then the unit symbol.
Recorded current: 400 A
